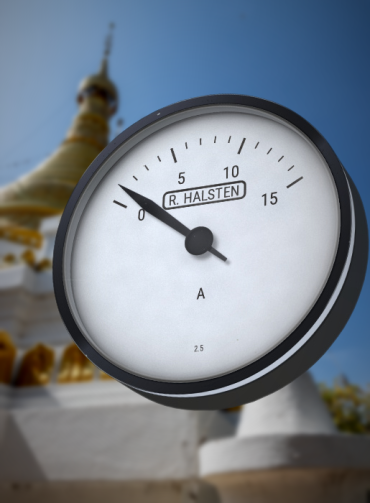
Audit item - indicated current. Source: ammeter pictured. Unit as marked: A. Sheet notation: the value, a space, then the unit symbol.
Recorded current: 1 A
